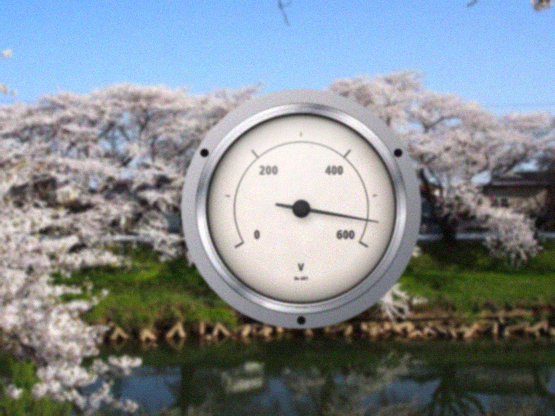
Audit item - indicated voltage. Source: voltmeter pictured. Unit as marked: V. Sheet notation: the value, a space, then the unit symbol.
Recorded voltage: 550 V
